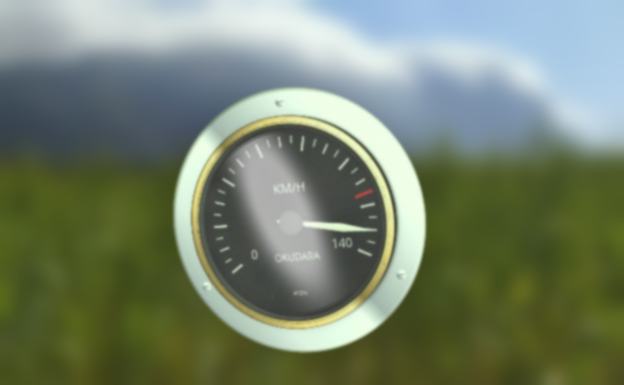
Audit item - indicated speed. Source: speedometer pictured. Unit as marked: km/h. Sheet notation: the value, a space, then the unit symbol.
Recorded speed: 130 km/h
